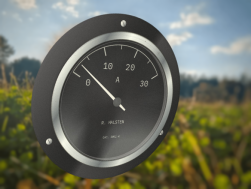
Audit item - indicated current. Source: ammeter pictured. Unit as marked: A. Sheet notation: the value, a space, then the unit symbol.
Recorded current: 2.5 A
